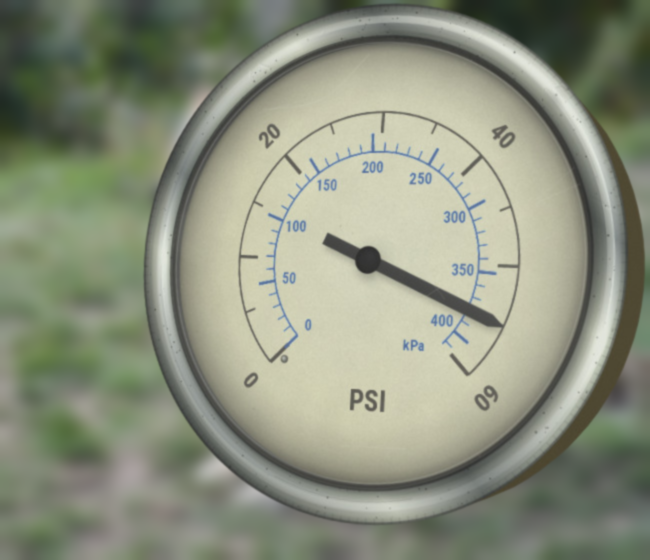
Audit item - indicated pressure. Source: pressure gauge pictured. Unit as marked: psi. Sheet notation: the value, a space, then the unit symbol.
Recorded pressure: 55 psi
